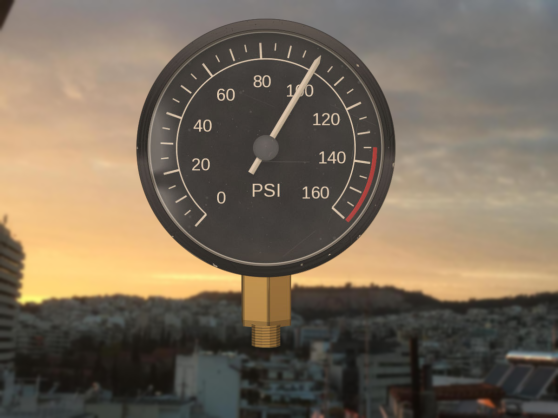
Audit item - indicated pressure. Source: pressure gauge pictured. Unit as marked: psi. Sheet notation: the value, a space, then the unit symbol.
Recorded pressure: 100 psi
